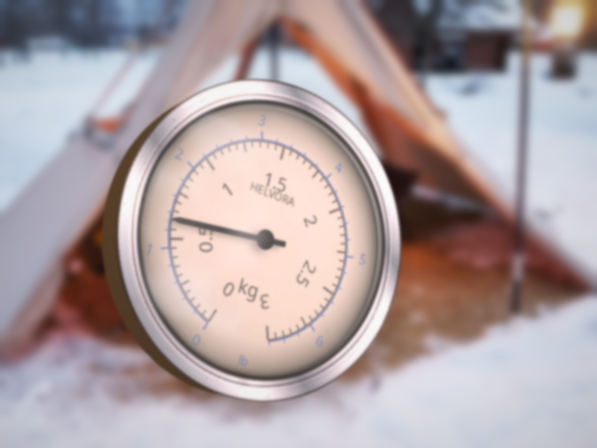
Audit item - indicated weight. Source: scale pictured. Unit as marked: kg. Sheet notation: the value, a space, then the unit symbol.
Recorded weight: 0.6 kg
